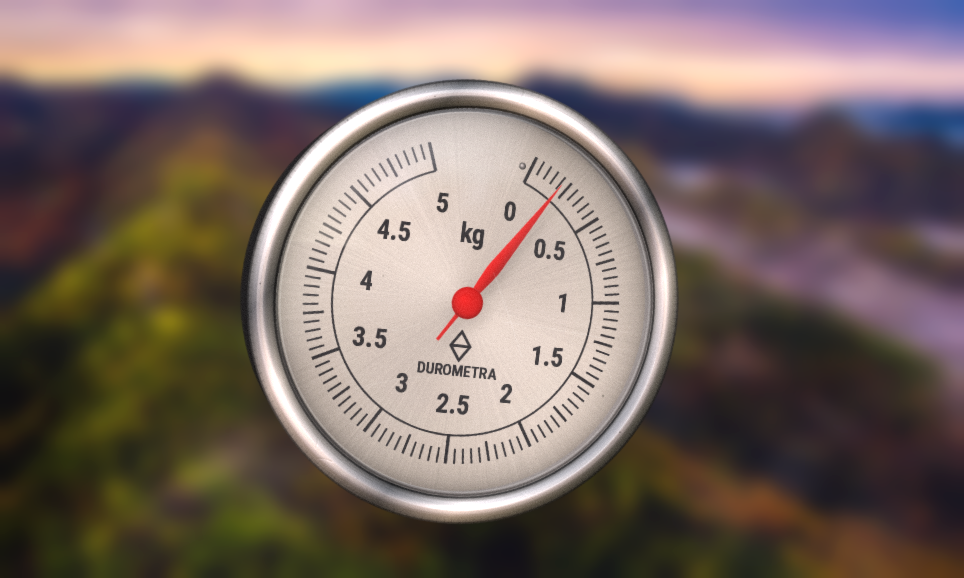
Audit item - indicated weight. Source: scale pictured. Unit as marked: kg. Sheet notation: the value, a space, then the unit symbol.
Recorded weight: 0.2 kg
